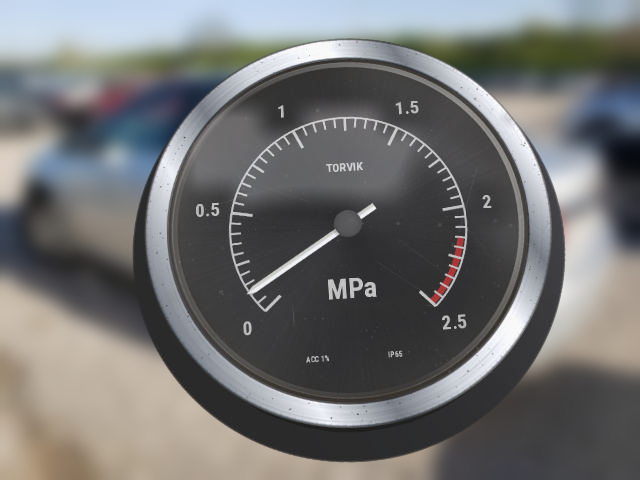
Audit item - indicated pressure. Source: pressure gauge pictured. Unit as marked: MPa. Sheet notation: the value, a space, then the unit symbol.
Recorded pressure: 0.1 MPa
